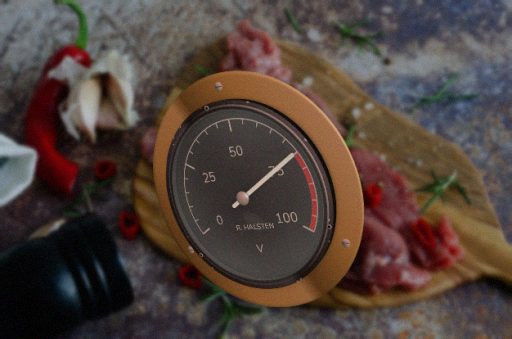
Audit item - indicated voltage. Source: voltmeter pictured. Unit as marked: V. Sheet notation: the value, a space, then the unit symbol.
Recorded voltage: 75 V
